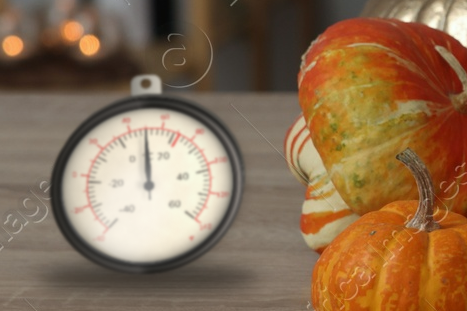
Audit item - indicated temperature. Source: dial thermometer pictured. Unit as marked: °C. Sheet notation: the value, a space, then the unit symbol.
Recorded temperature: 10 °C
